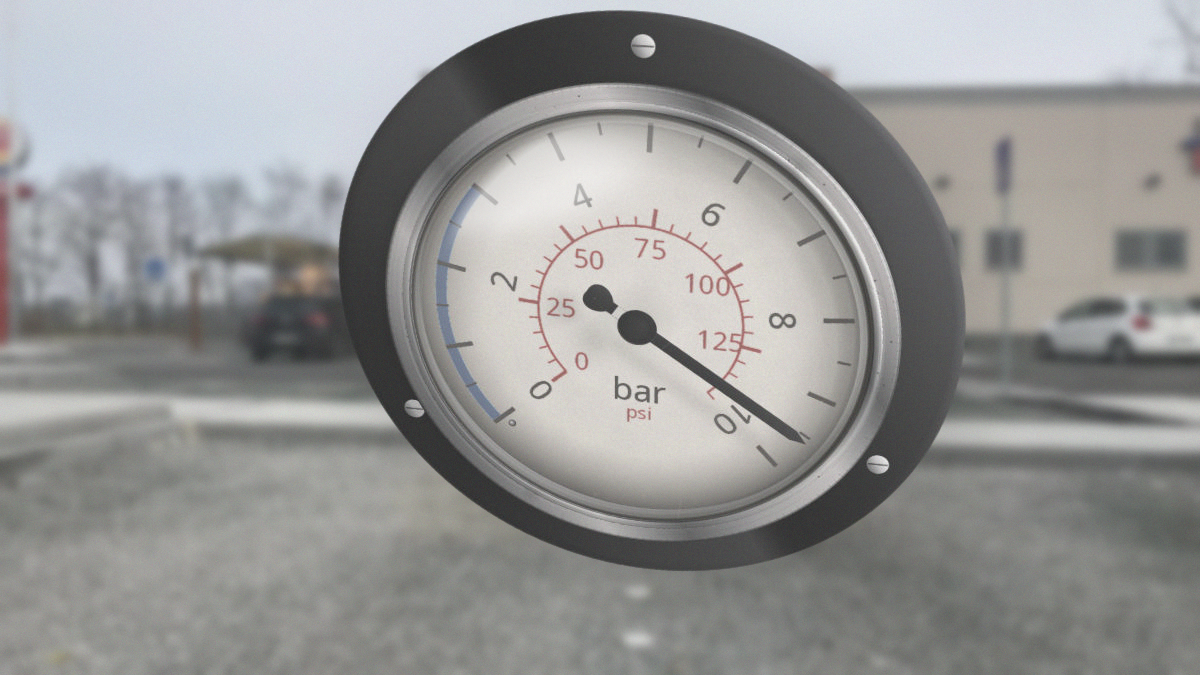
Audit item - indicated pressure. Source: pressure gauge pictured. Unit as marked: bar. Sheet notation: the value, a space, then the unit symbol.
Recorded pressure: 9.5 bar
